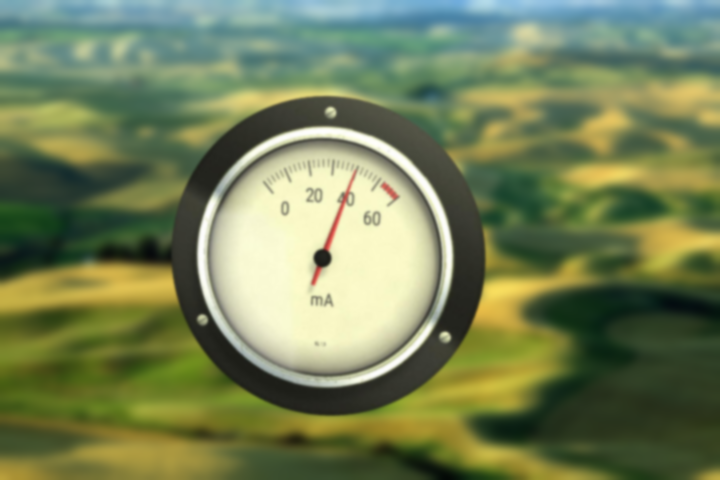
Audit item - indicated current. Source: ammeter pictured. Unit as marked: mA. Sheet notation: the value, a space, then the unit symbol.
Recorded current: 40 mA
